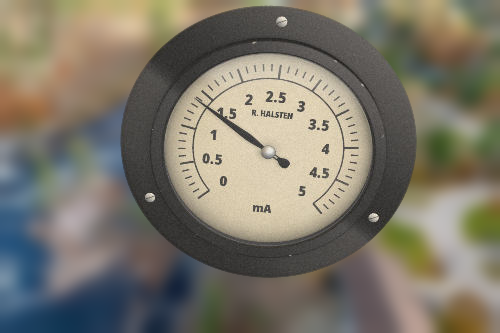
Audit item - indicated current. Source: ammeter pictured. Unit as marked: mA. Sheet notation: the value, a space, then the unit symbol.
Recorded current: 1.4 mA
